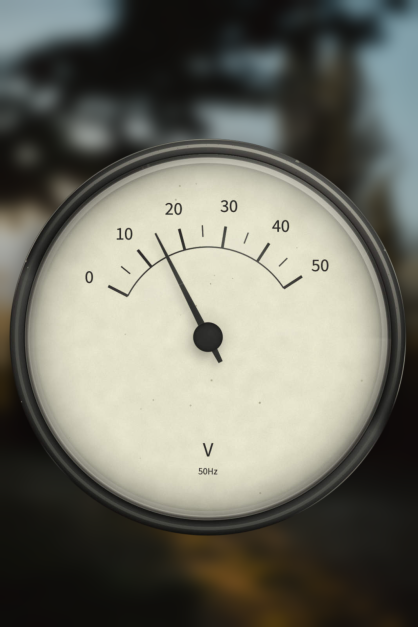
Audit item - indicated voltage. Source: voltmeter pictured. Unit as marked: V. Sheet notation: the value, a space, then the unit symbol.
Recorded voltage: 15 V
